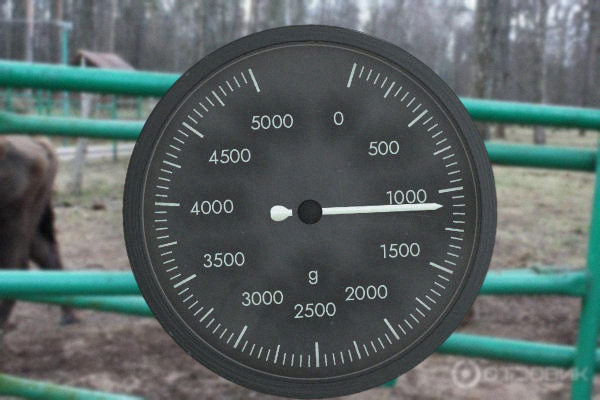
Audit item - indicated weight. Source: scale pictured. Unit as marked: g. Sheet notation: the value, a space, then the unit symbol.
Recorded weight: 1100 g
